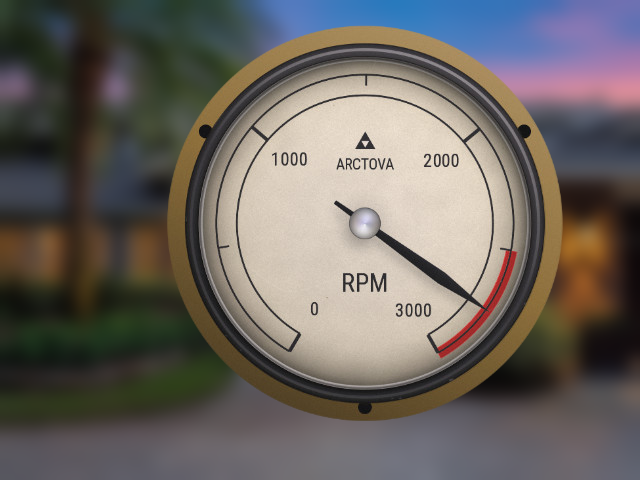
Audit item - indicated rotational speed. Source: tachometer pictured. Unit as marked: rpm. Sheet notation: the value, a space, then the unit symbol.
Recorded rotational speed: 2750 rpm
